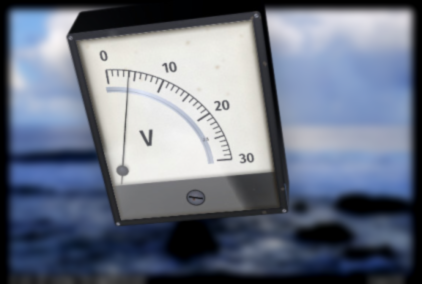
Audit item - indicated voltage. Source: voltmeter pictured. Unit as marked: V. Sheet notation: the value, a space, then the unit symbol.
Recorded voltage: 4 V
